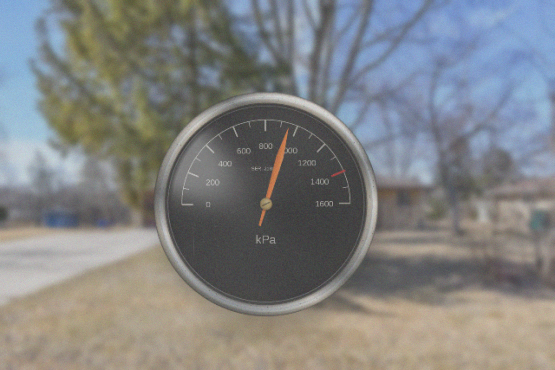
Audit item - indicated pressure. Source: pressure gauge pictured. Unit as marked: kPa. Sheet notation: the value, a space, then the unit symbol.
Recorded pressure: 950 kPa
